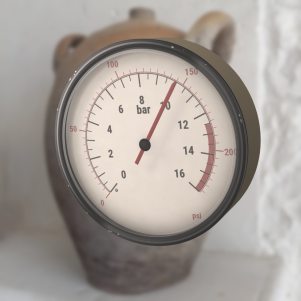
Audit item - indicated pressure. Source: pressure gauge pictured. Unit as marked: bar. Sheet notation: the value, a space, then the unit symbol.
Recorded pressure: 10 bar
